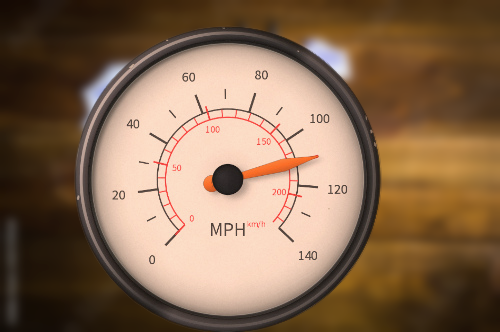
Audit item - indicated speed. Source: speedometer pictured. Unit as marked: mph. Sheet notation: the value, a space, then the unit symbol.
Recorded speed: 110 mph
